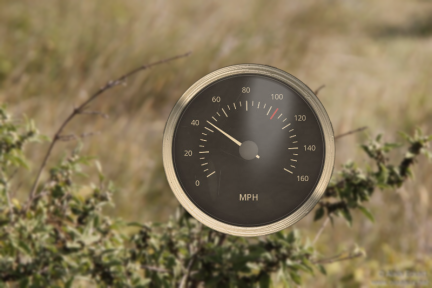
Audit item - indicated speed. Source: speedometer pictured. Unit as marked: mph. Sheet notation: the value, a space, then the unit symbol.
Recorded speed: 45 mph
